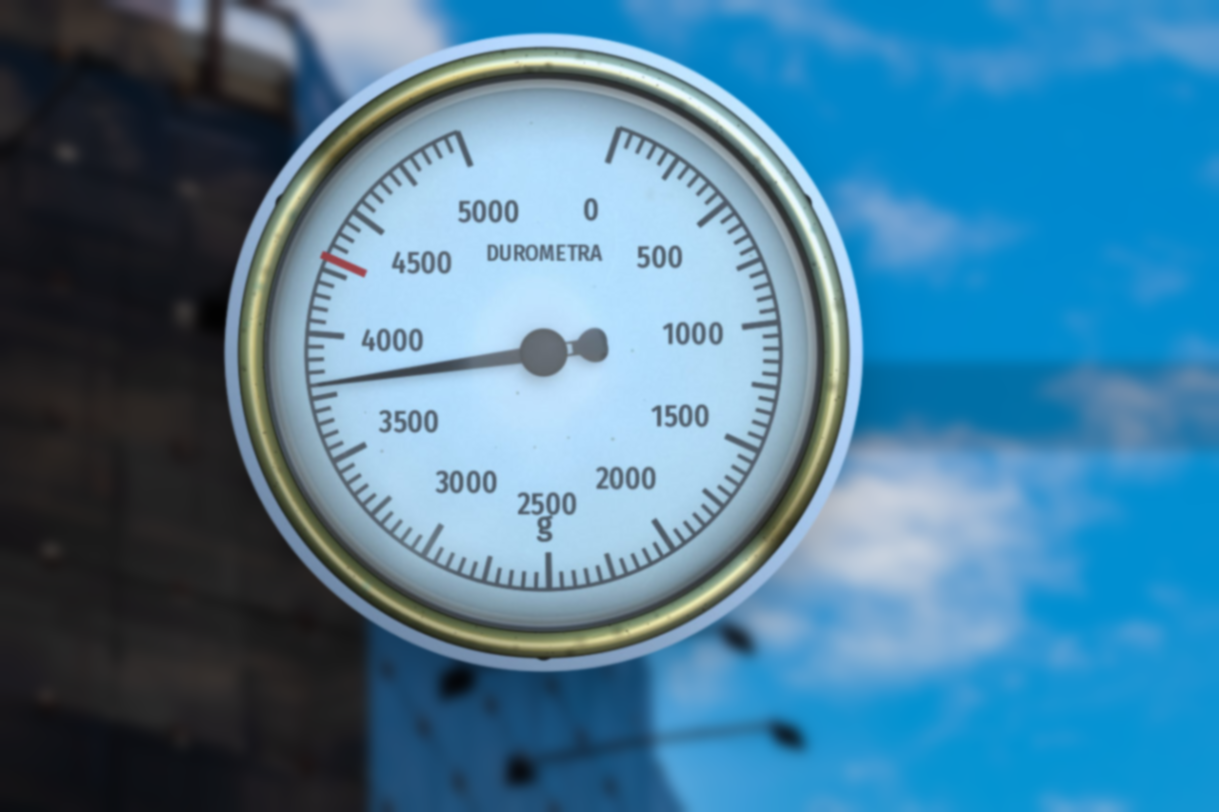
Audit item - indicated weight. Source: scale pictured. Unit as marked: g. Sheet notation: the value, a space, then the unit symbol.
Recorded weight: 3800 g
